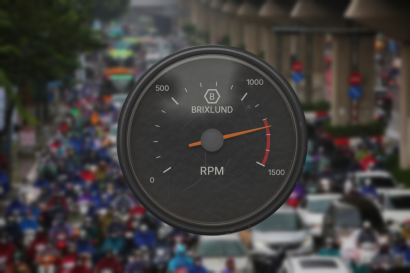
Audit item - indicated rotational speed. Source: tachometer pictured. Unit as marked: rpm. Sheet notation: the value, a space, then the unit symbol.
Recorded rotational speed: 1250 rpm
